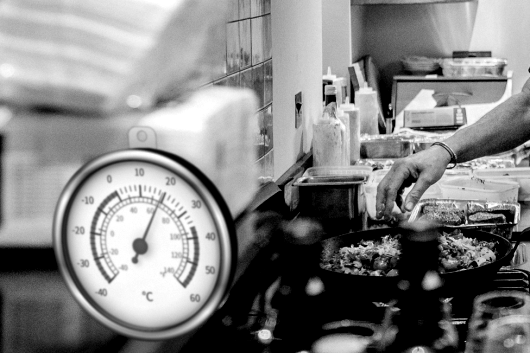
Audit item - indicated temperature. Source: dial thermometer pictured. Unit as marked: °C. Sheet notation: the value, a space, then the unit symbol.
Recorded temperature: 20 °C
